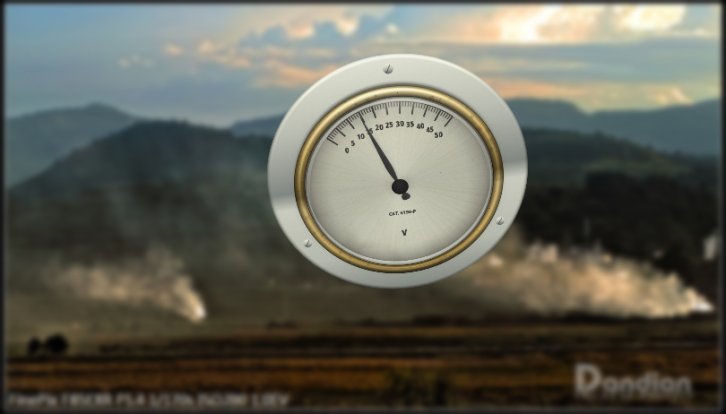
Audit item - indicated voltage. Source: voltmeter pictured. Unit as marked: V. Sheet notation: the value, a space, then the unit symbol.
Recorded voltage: 15 V
